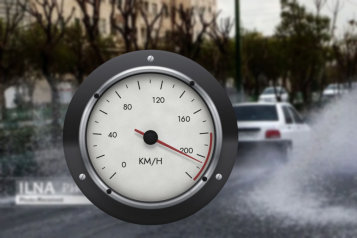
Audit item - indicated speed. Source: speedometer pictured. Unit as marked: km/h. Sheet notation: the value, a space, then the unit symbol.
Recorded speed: 205 km/h
